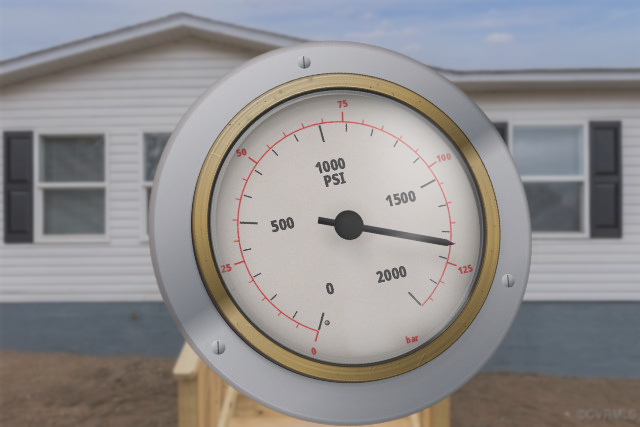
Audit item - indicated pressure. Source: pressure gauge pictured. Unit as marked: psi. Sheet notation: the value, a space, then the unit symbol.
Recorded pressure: 1750 psi
